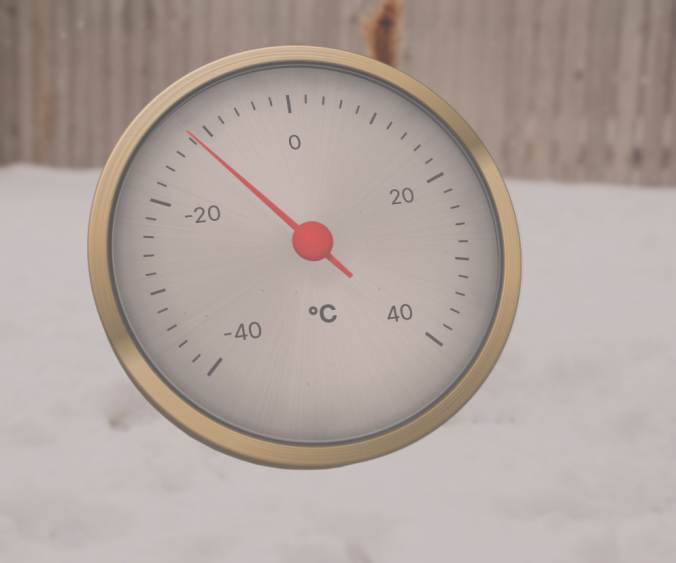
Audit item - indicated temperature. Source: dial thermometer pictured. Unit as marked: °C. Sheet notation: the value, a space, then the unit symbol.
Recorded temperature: -12 °C
